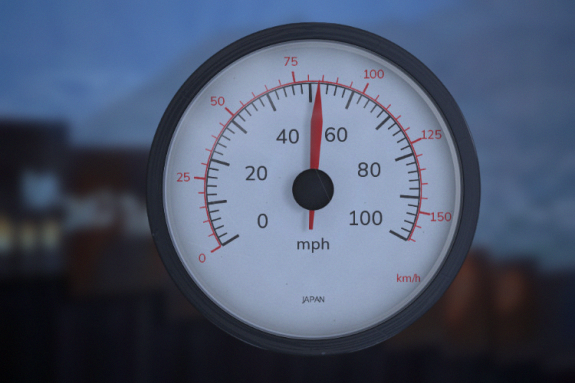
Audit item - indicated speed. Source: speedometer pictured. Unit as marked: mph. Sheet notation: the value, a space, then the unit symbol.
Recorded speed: 52 mph
